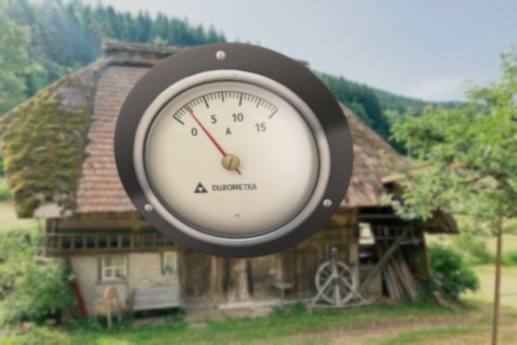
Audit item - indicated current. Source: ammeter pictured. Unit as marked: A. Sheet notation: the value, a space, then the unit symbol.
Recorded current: 2.5 A
